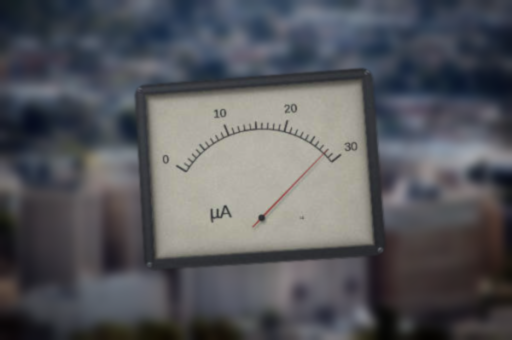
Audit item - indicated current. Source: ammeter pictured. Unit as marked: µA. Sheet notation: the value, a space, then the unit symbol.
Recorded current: 28 µA
